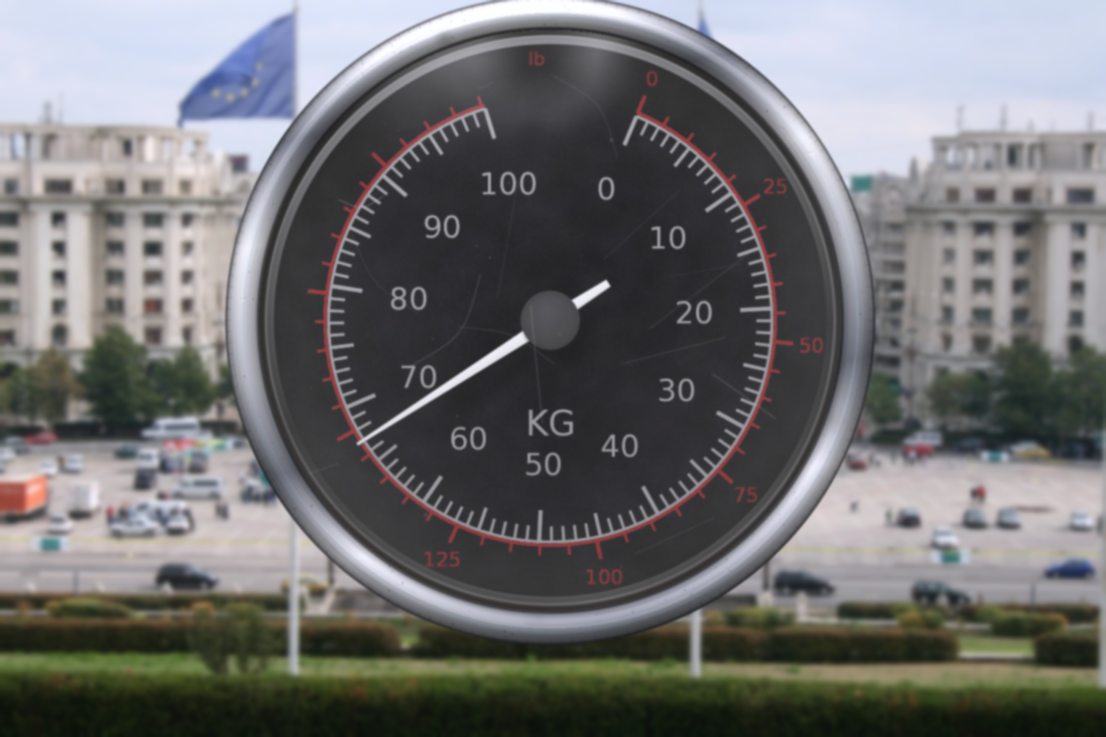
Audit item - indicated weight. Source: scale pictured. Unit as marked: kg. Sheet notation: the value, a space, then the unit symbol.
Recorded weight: 67 kg
